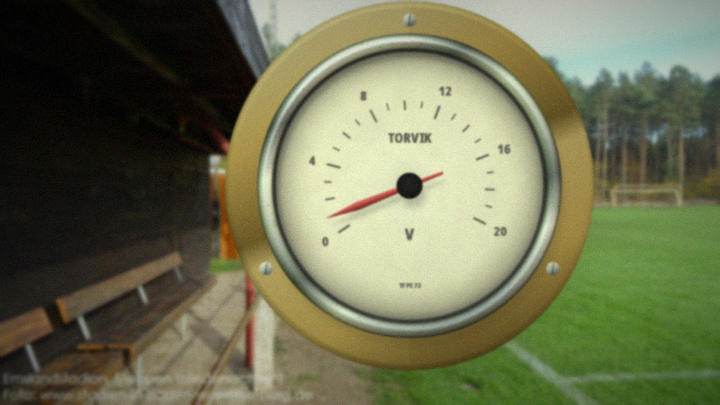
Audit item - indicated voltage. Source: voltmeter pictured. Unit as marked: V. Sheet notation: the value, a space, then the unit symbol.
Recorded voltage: 1 V
